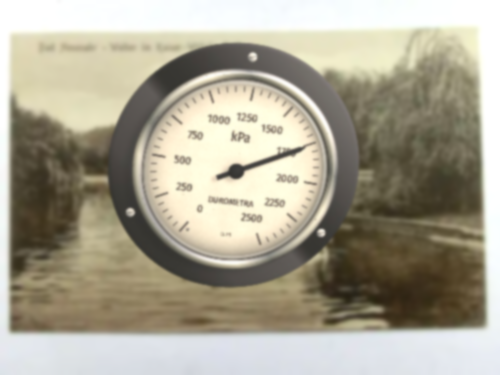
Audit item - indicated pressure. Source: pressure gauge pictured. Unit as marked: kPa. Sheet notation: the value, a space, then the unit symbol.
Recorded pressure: 1750 kPa
